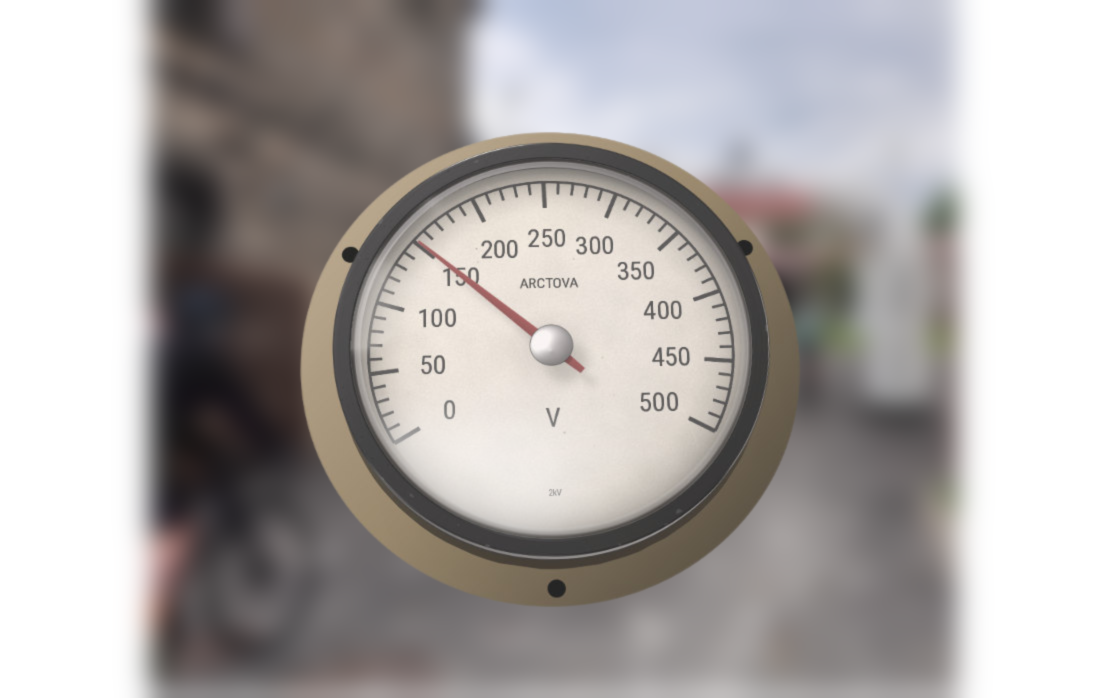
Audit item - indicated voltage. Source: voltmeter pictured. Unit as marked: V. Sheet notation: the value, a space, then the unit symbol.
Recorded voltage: 150 V
